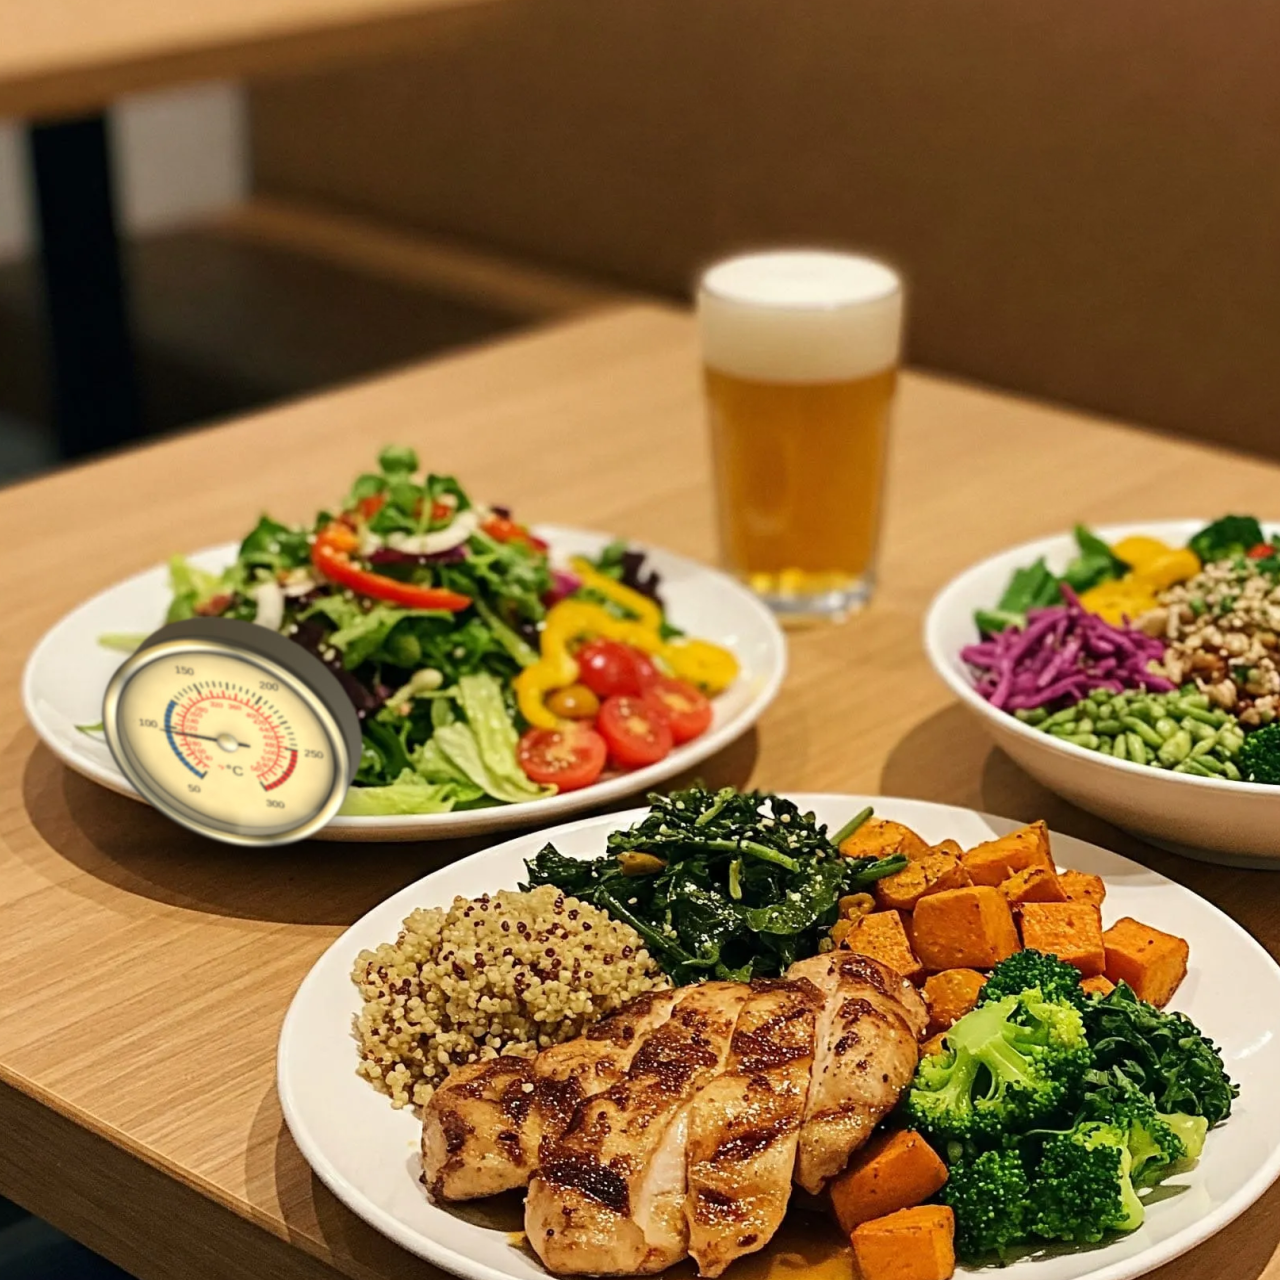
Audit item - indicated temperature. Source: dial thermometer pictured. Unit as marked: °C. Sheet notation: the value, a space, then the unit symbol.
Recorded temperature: 100 °C
